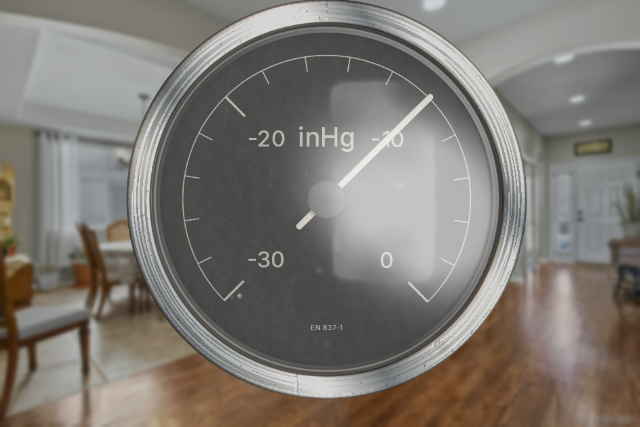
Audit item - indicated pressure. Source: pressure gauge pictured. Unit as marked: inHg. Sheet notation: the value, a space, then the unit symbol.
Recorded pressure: -10 inHg
